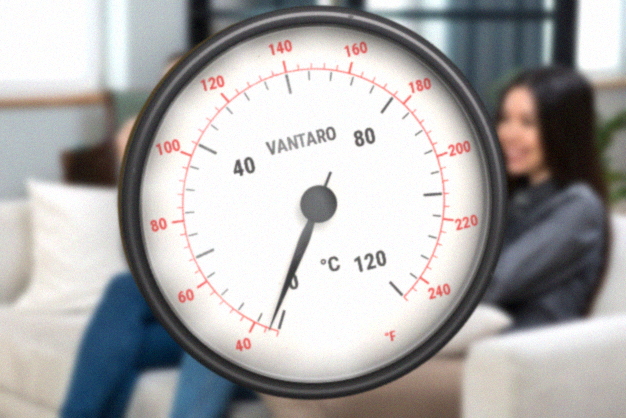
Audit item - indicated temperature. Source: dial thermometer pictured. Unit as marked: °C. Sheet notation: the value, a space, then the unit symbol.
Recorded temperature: 2 °C
